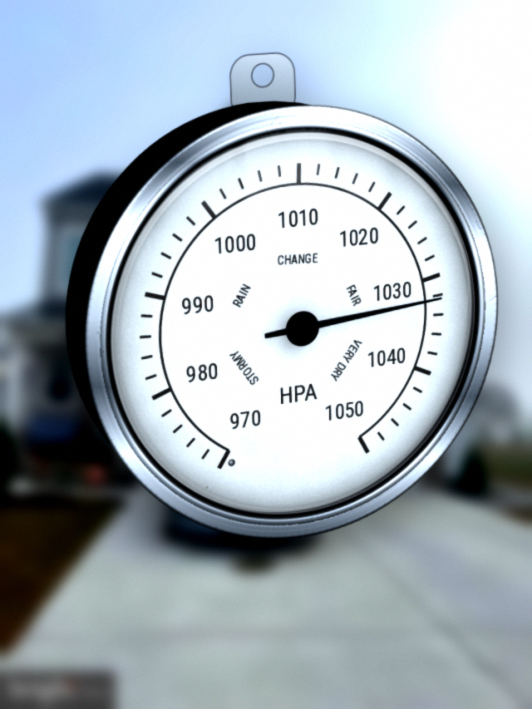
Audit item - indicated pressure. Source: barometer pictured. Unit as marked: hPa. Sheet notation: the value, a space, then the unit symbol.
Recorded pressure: 1032 hPa
